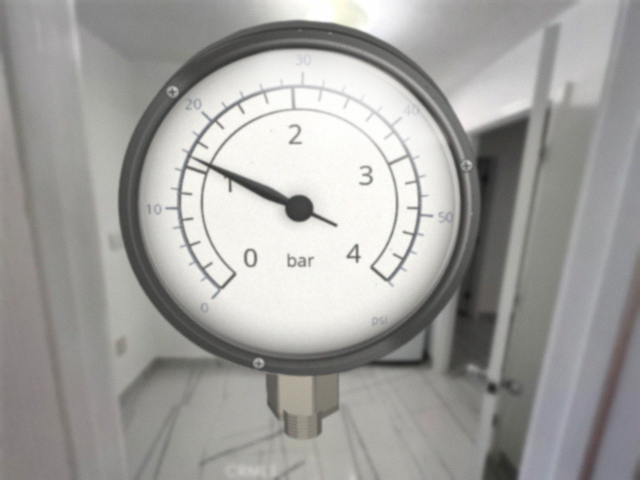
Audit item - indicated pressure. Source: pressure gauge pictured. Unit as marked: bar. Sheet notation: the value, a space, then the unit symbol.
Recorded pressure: 1.1 bar
